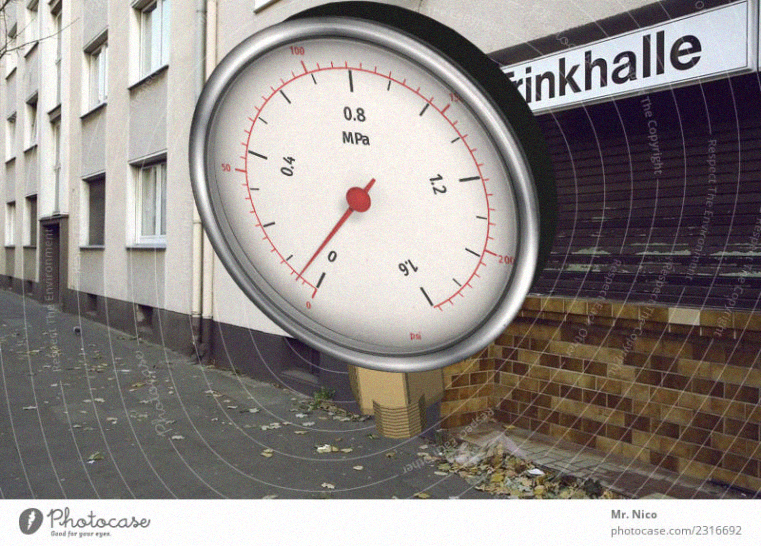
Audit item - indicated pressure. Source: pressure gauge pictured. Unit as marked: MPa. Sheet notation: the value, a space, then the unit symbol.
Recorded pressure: 0.05 MPa
